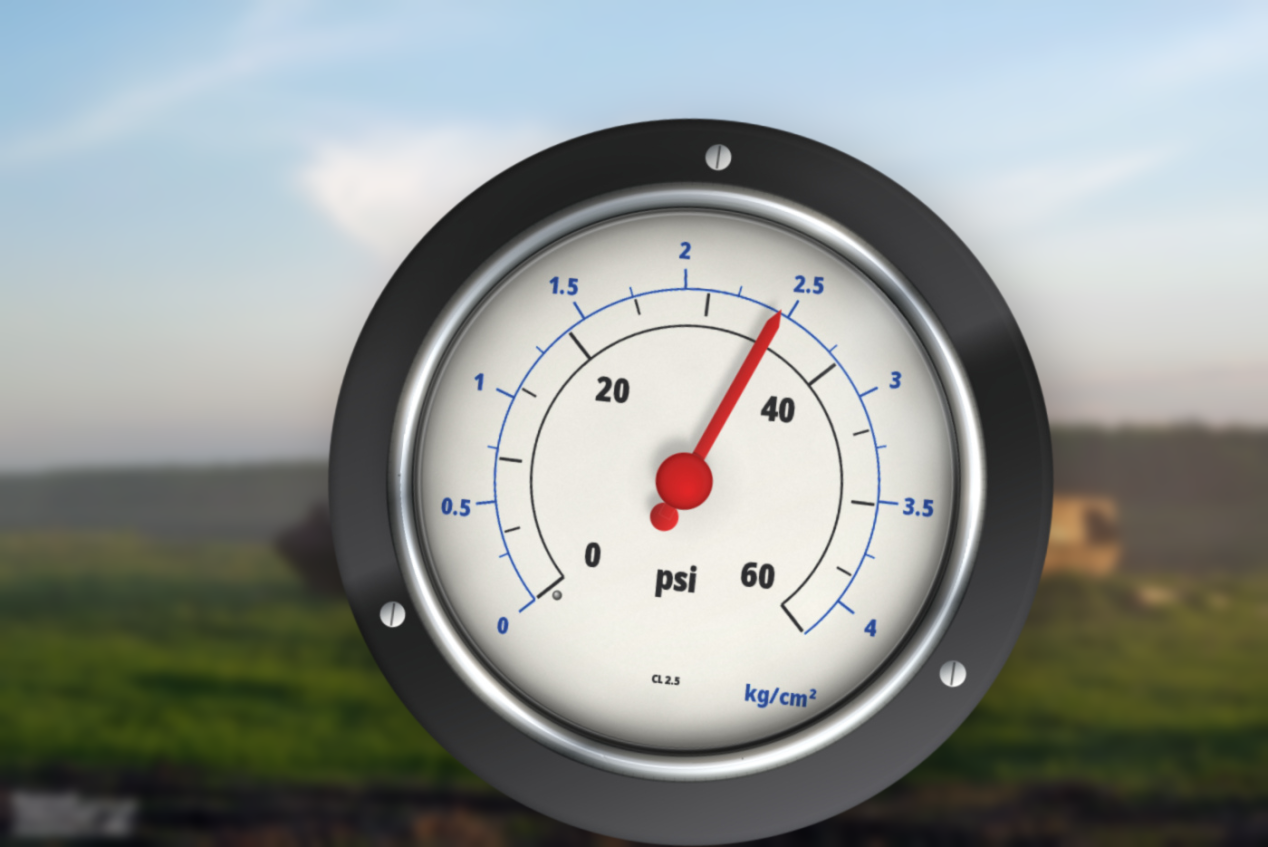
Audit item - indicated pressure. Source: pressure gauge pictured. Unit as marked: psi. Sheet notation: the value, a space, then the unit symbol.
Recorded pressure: 35 psi
